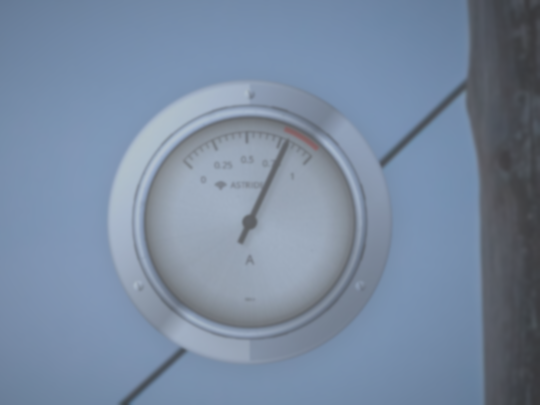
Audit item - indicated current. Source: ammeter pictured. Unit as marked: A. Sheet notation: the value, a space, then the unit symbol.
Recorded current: 0.8 A
